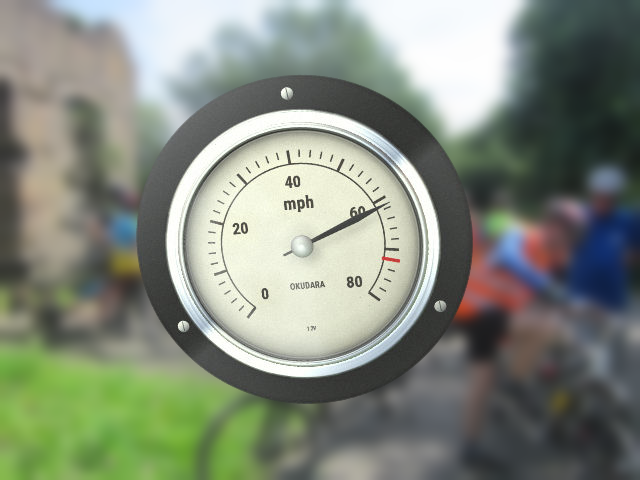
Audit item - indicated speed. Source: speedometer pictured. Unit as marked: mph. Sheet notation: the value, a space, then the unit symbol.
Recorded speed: 61 mph
